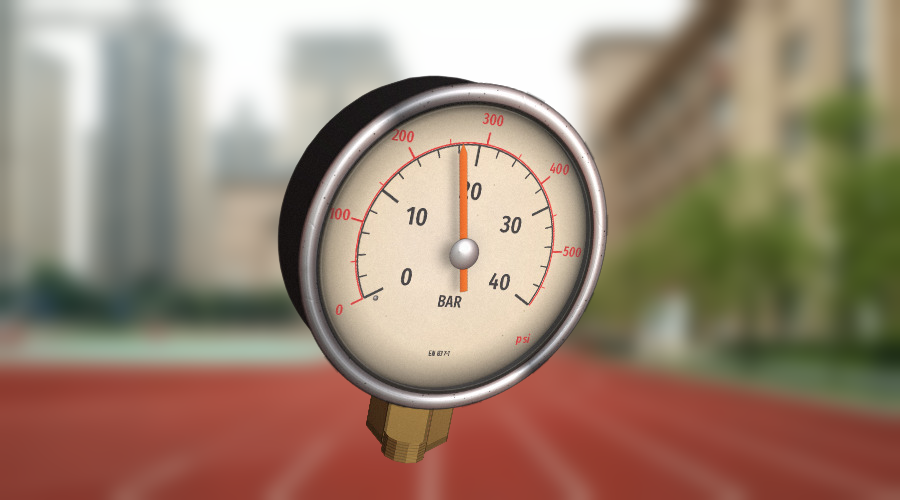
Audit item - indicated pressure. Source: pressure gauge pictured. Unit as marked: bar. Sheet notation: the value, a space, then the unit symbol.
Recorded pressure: 18 bar
